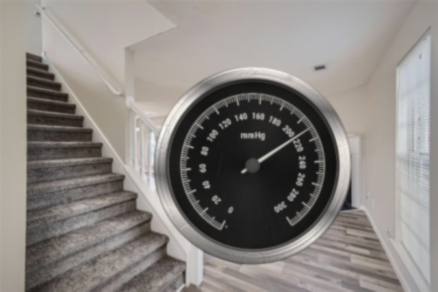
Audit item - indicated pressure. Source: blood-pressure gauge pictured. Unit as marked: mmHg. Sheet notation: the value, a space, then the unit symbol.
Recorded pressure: 210 mmHg
